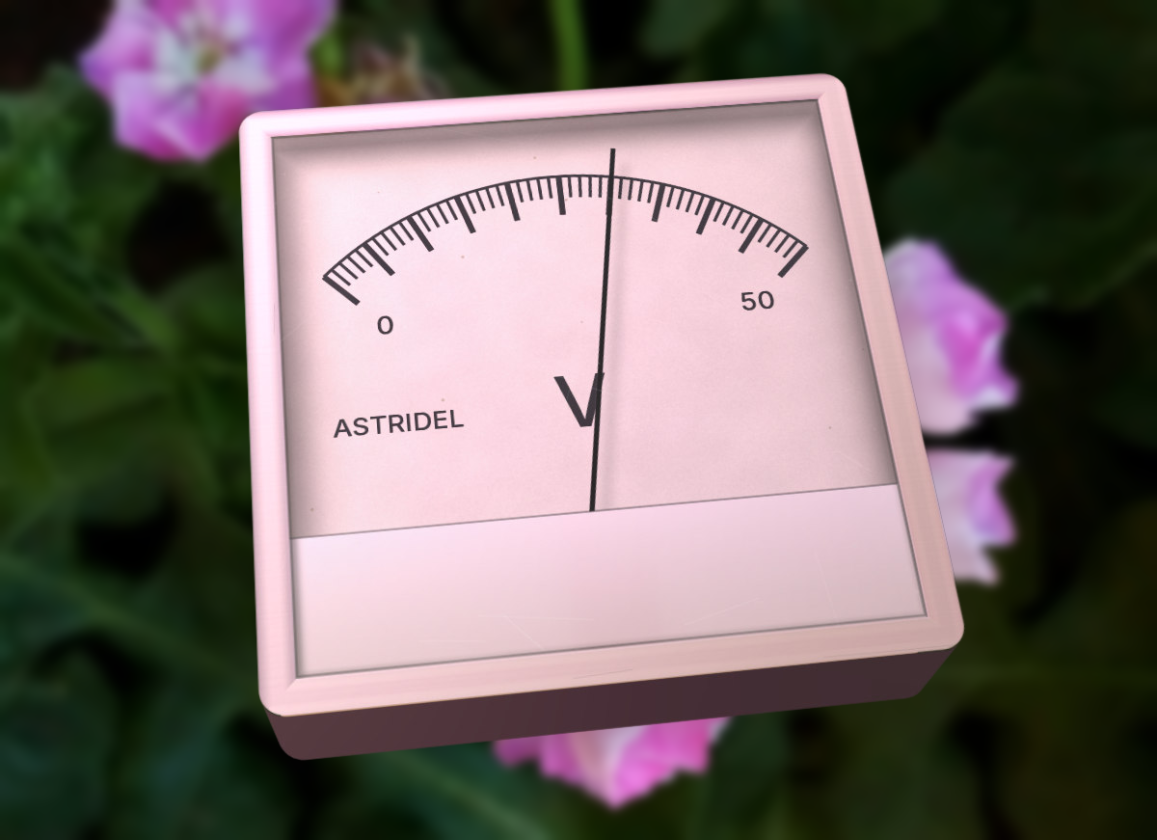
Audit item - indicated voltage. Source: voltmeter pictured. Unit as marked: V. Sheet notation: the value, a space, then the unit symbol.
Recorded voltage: 30 V
